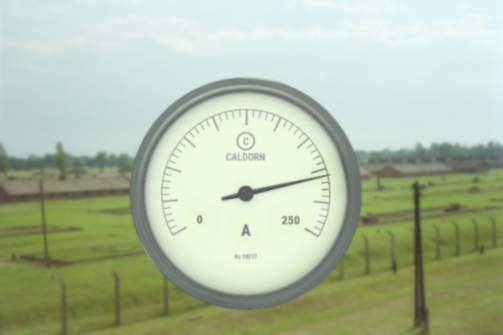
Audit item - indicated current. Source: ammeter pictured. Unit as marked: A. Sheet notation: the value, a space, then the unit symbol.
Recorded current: 205 A
